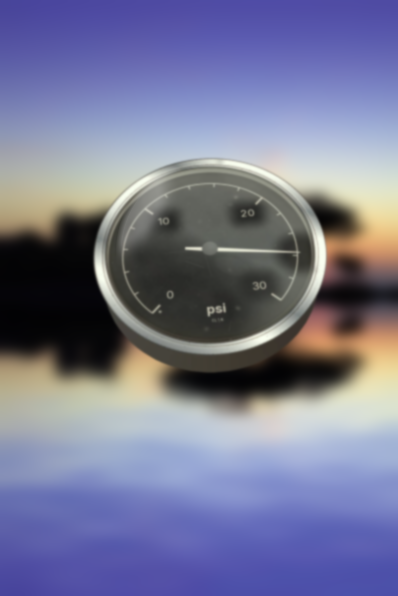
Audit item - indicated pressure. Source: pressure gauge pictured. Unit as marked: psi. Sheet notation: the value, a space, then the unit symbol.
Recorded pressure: 26 psi
